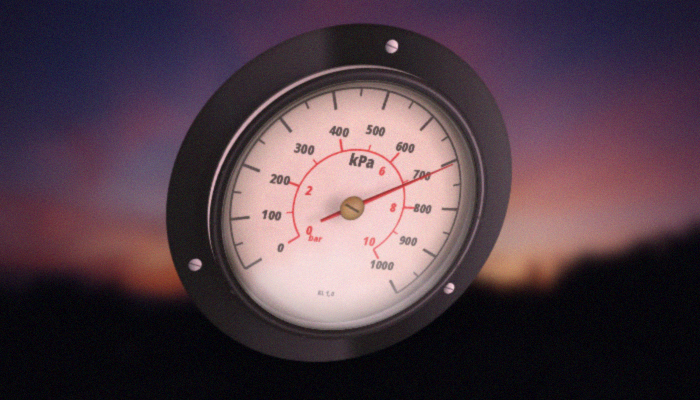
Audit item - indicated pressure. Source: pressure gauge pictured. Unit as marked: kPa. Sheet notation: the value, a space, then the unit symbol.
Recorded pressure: 700 kPa
